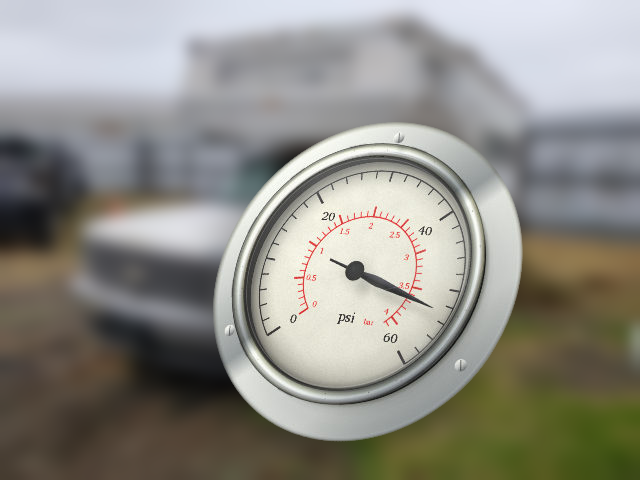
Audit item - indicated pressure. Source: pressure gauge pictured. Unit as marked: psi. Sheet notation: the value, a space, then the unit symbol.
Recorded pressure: 53 psi
